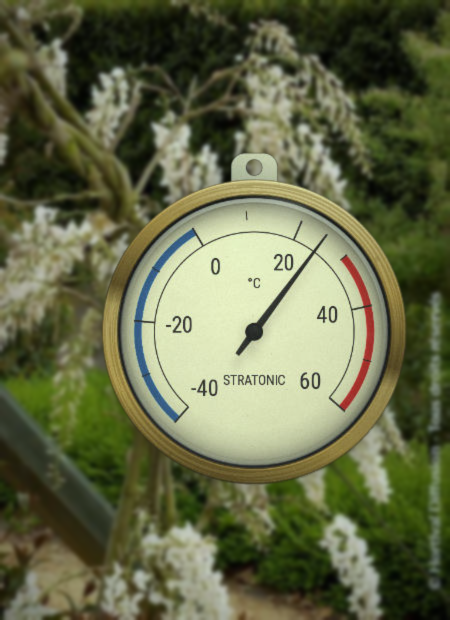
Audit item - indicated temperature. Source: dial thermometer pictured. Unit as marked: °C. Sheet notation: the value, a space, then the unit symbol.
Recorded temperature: 25 °C
